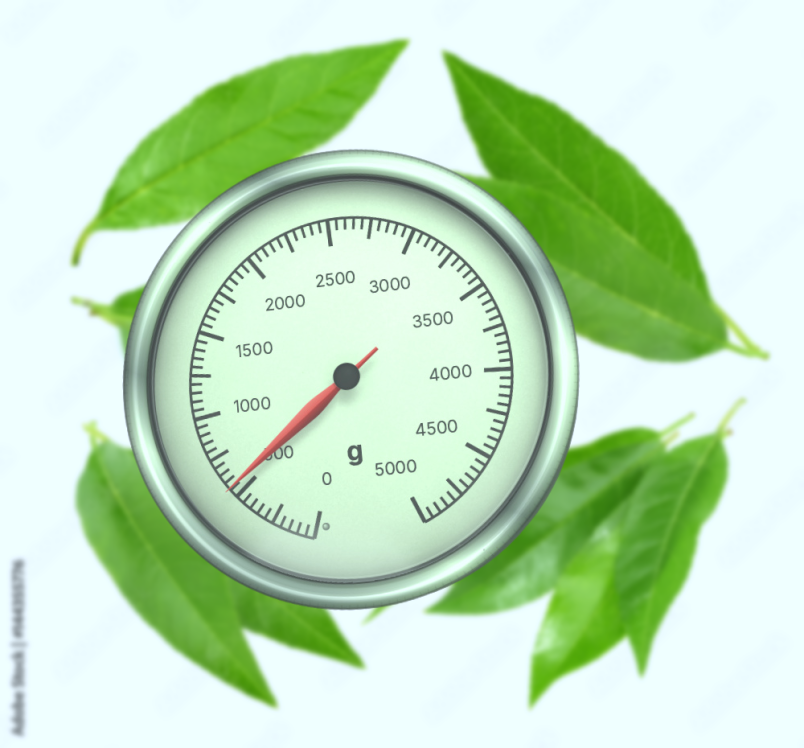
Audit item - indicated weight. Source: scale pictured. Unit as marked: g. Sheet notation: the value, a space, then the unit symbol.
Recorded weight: 550 g
